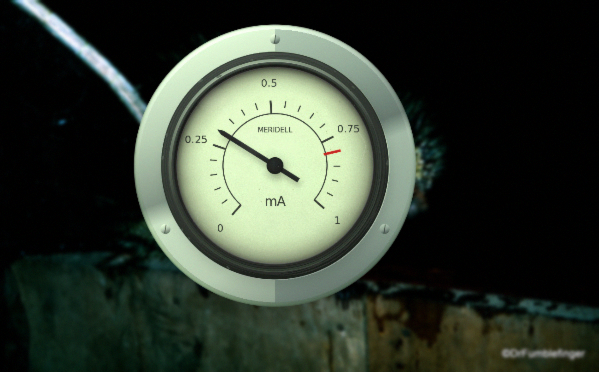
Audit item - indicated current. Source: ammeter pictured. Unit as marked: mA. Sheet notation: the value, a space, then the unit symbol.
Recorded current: 0.3 mA
